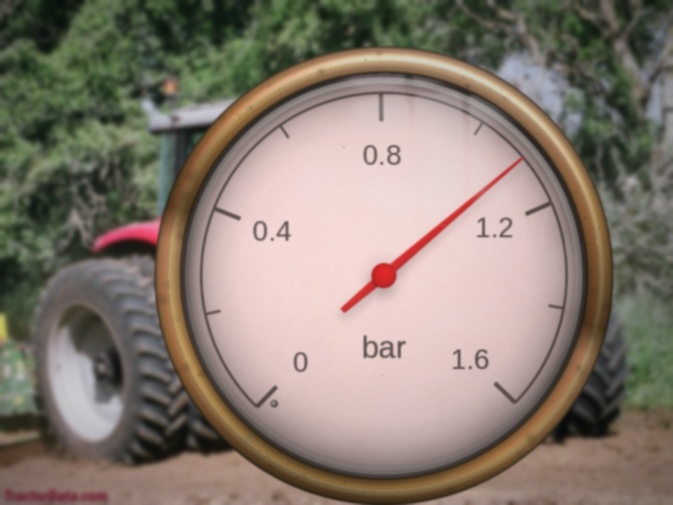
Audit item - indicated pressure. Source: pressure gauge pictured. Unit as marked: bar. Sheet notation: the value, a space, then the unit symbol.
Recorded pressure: 1.1 bar
